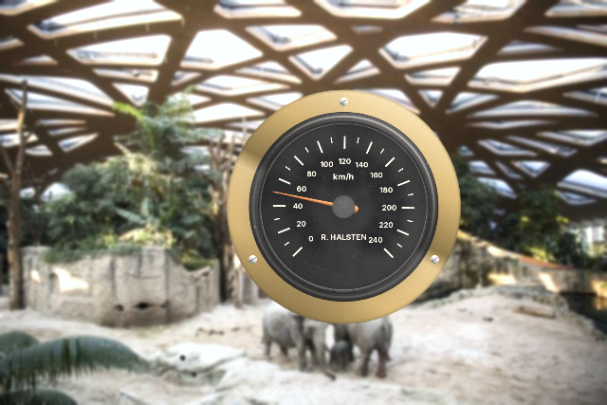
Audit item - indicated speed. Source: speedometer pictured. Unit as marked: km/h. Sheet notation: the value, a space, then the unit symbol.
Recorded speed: 50 km/h
